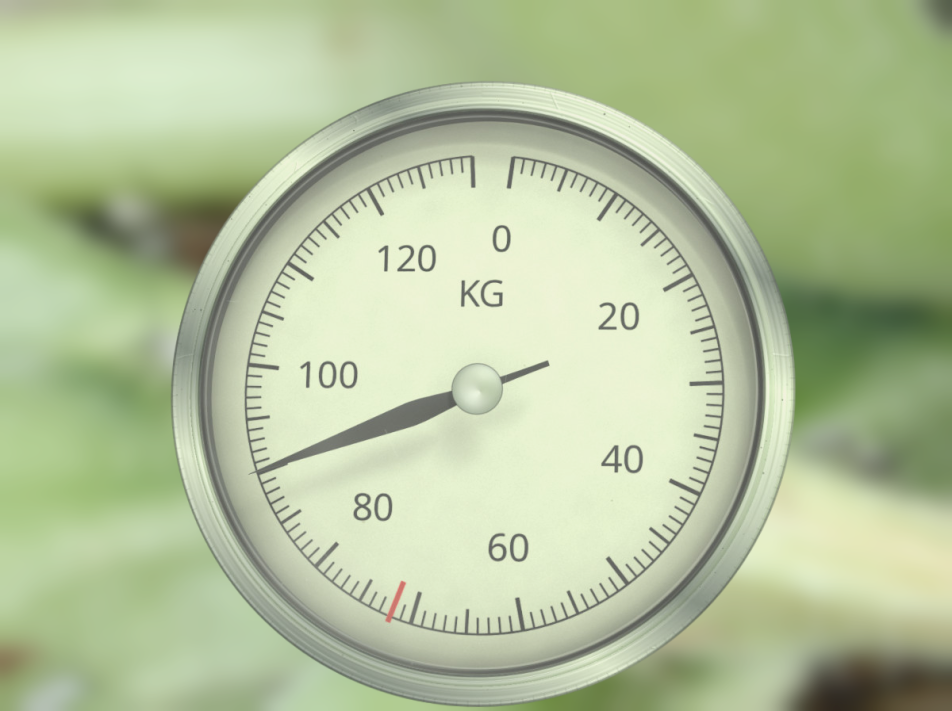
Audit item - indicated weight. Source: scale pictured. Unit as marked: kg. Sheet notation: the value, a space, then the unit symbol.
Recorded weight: 90 kg
